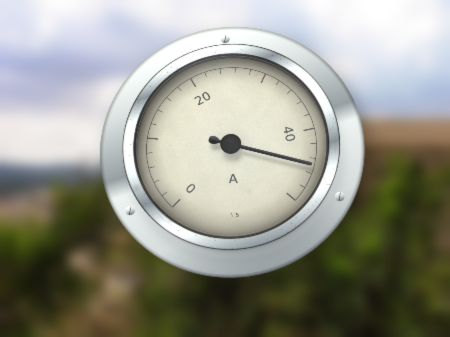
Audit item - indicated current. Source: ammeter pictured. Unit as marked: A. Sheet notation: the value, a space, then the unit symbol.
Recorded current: 45 A
